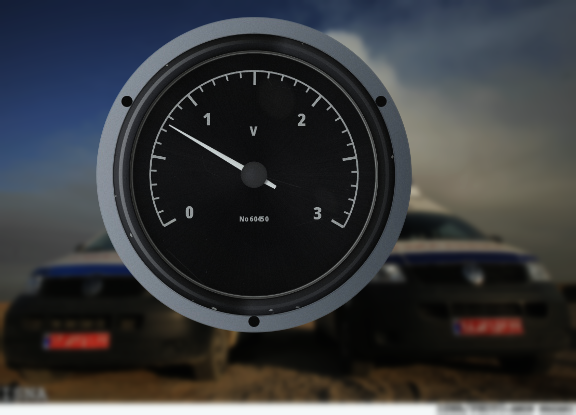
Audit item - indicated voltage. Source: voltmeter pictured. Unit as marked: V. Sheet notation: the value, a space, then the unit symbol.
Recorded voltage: 0.75 V
